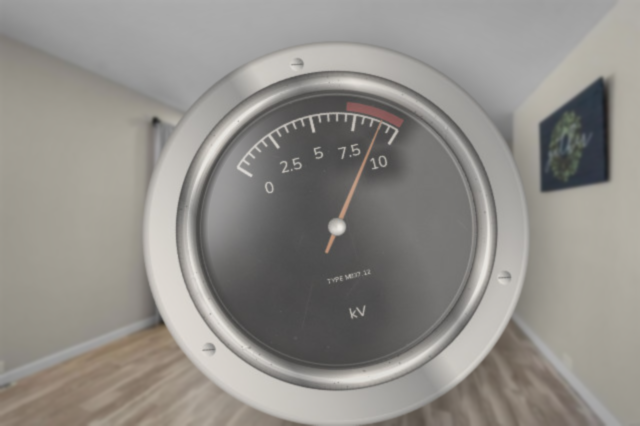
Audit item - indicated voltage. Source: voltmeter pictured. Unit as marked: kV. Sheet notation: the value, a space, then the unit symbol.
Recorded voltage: 9 kV
